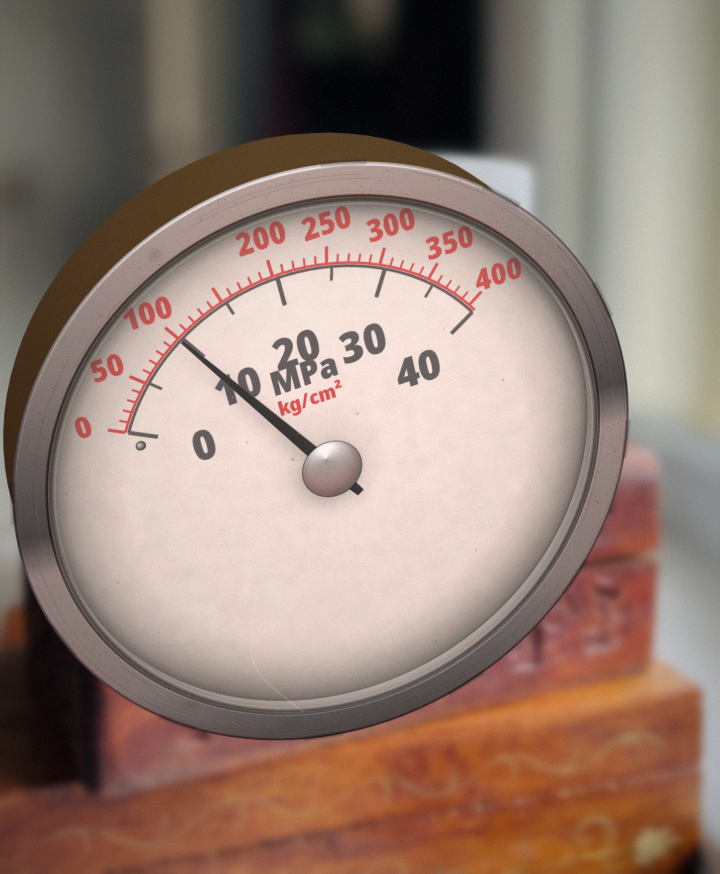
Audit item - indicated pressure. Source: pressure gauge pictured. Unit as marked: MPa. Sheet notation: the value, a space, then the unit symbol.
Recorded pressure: 10 MPa
